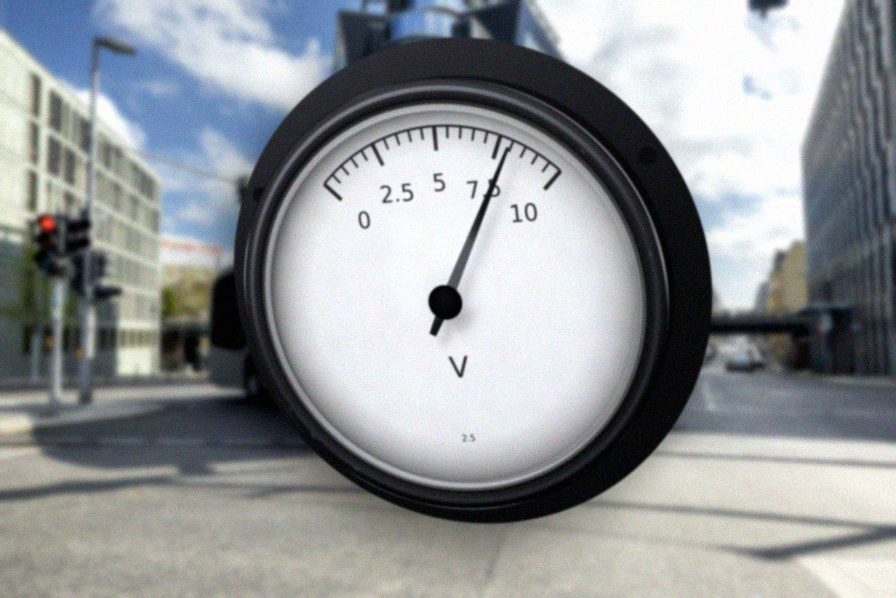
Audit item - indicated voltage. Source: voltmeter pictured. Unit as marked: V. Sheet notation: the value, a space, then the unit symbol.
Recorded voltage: 8 V
